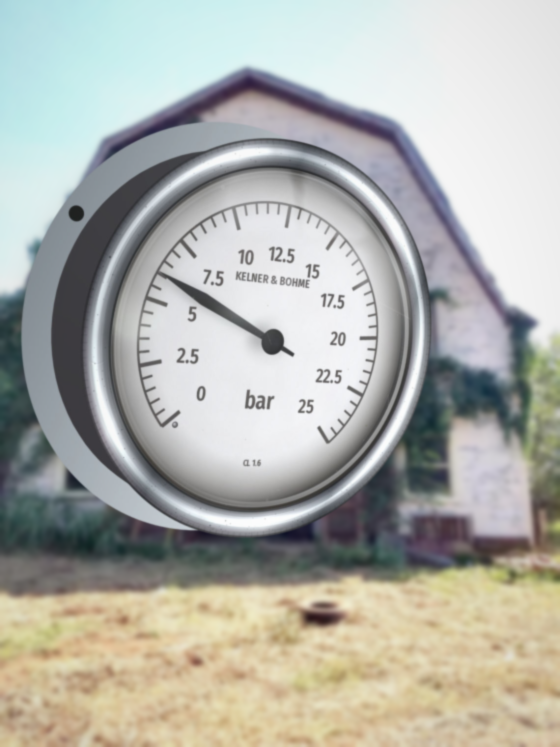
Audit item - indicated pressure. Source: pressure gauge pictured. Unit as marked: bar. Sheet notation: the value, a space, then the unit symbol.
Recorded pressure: 6 bar
